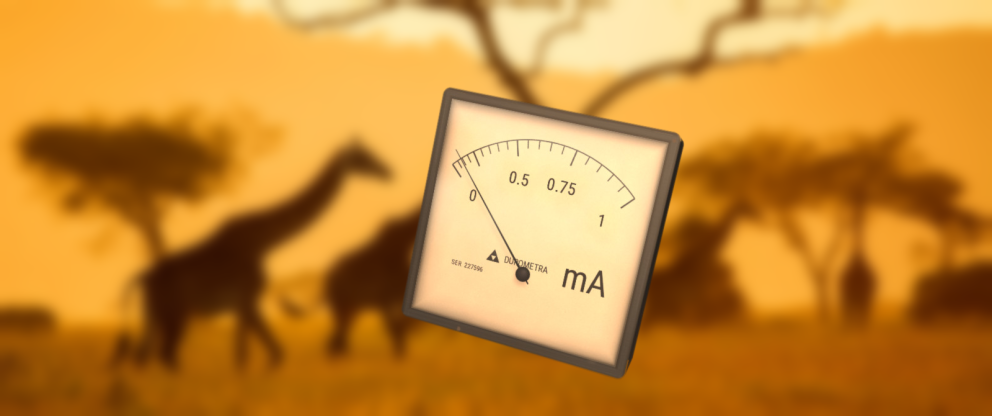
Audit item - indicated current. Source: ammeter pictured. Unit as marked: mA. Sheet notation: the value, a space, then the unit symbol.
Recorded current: 0.15 mA
